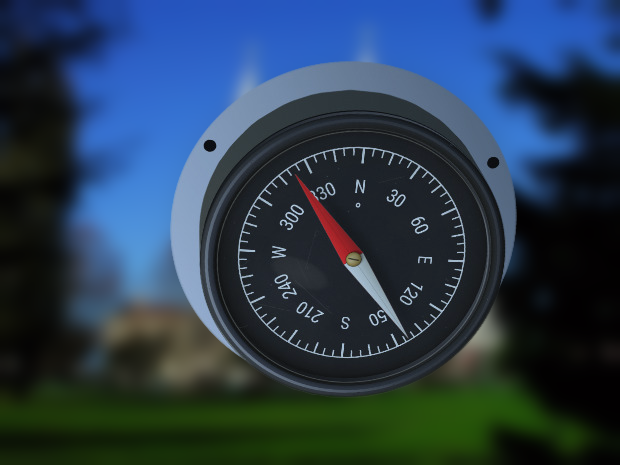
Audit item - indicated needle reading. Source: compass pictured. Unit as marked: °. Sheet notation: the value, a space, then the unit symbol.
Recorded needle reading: 322.5 °
